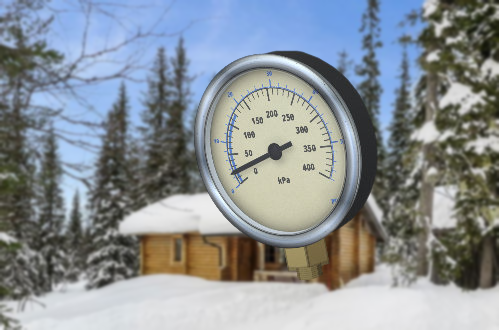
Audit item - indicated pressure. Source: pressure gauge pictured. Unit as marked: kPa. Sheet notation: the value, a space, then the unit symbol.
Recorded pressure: 20 kPa
